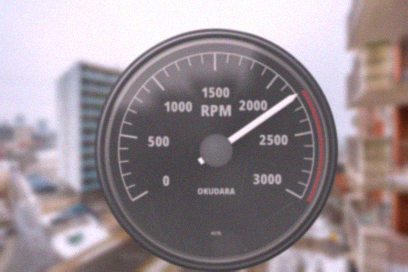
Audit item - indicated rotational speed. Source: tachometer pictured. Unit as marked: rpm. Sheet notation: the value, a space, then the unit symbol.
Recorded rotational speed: 2200 rpm
